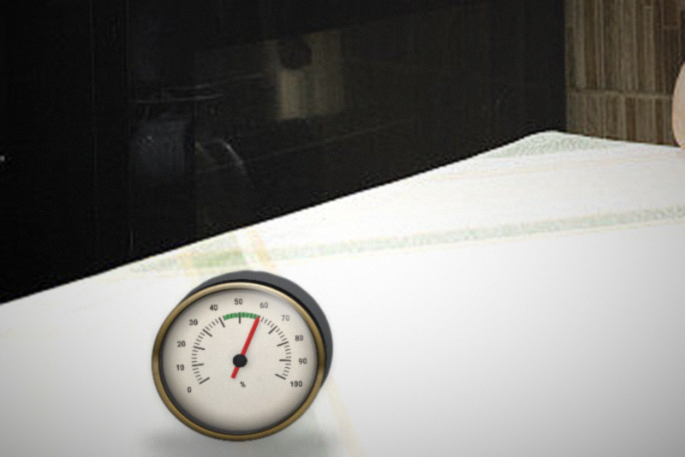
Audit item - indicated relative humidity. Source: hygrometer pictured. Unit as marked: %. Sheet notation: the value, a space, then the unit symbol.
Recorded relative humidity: 60 %
